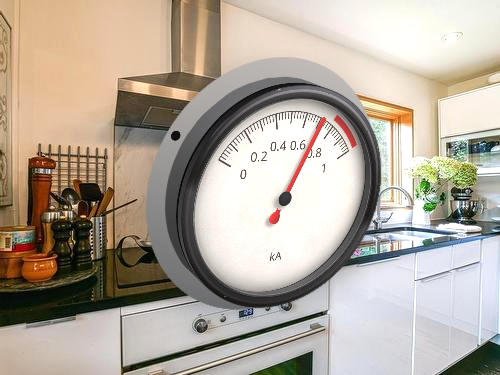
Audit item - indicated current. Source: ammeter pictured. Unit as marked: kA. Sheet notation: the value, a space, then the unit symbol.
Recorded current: 0.7 kA
